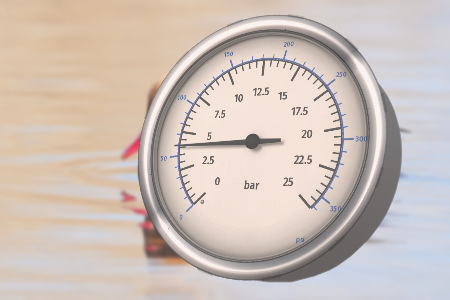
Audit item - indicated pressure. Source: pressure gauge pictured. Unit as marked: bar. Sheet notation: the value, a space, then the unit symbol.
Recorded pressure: 4 bar
